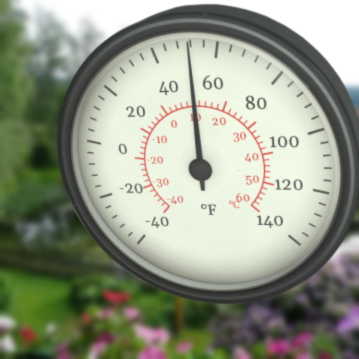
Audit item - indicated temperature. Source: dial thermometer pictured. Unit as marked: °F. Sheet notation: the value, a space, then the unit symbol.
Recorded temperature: 52 °F
